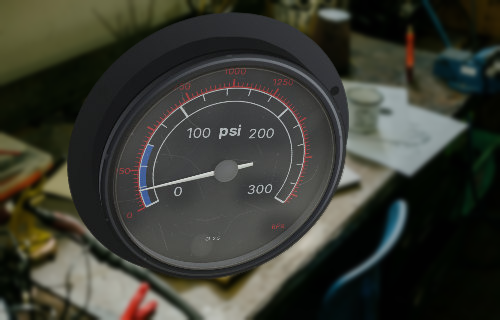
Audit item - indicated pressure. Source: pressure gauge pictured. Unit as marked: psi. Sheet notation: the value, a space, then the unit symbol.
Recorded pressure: 20 psi
